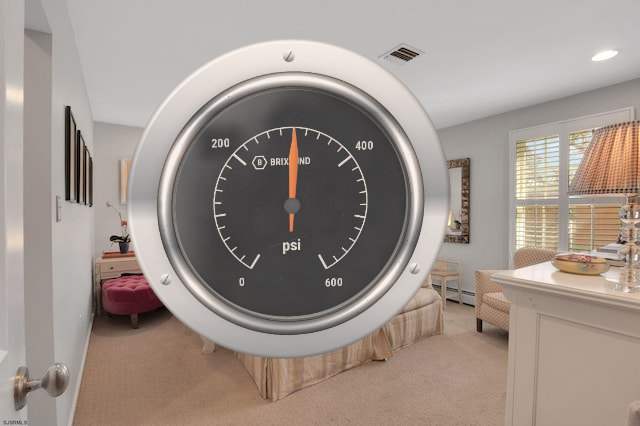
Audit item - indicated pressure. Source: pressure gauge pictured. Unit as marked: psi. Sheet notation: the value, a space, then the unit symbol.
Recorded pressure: 300 psi
